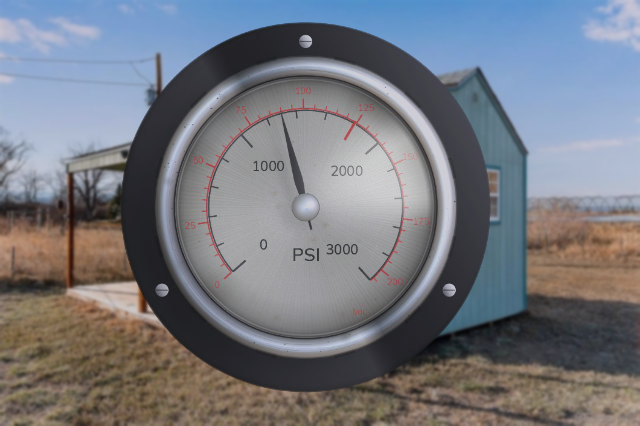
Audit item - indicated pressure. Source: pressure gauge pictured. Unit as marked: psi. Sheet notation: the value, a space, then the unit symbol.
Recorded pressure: 1300 psi
